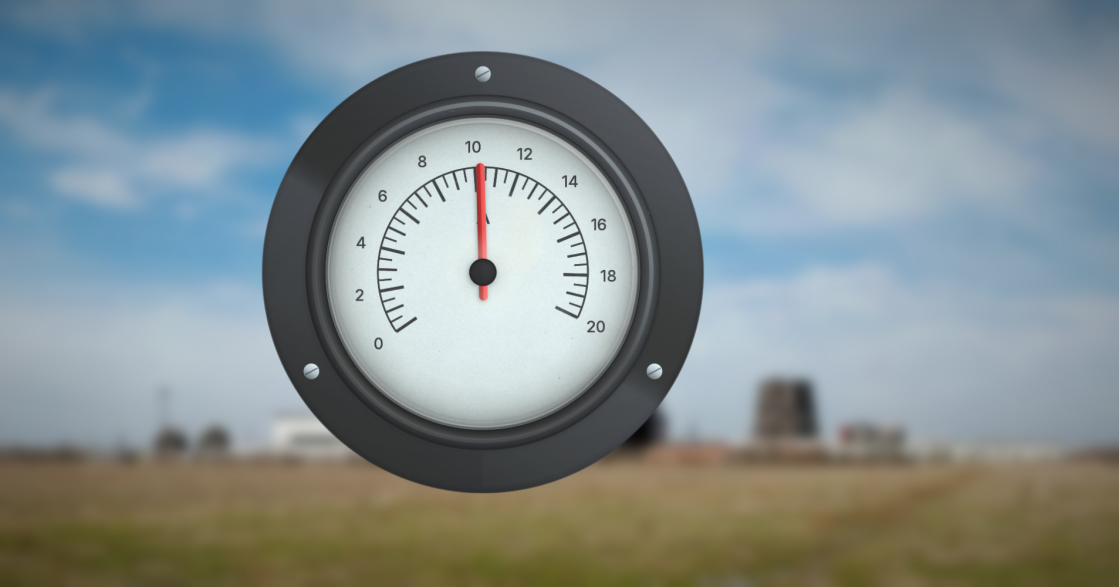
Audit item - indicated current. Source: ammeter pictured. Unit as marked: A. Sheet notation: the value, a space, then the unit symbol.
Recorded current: 10.25 A
